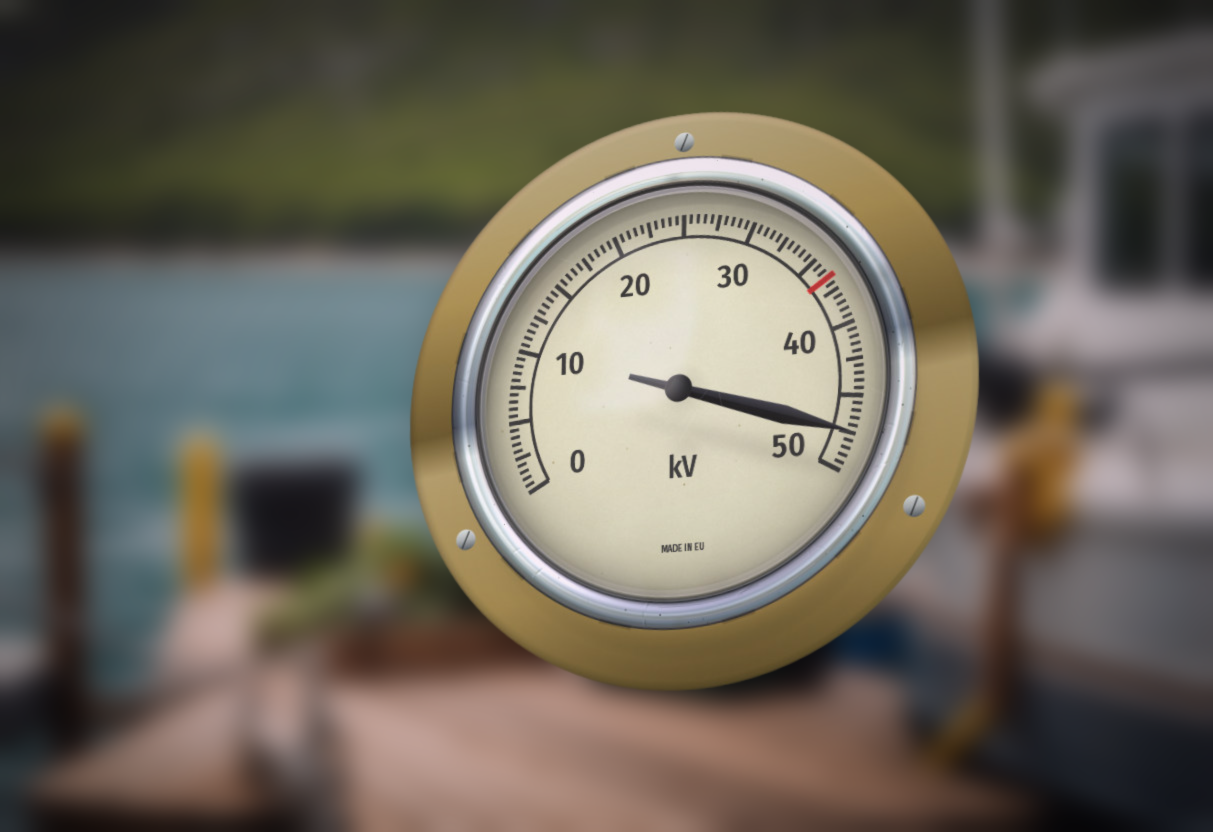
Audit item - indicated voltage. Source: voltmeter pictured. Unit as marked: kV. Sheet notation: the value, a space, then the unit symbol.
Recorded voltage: 47.5 kV
